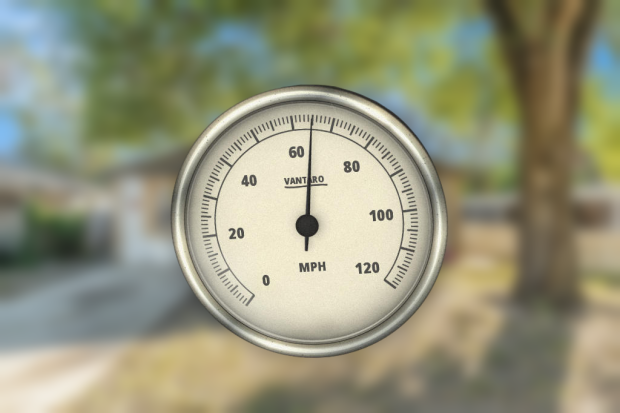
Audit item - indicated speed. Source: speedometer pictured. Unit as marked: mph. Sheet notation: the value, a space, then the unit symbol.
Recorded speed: 65 mph
